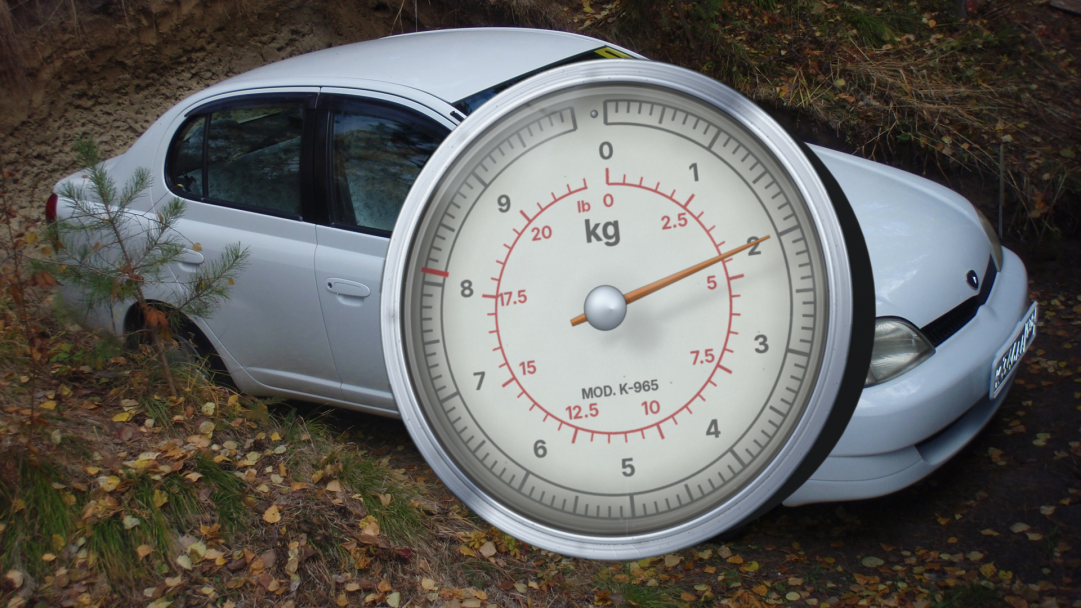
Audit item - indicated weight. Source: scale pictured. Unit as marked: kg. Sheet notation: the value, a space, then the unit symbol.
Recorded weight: 2 kg
